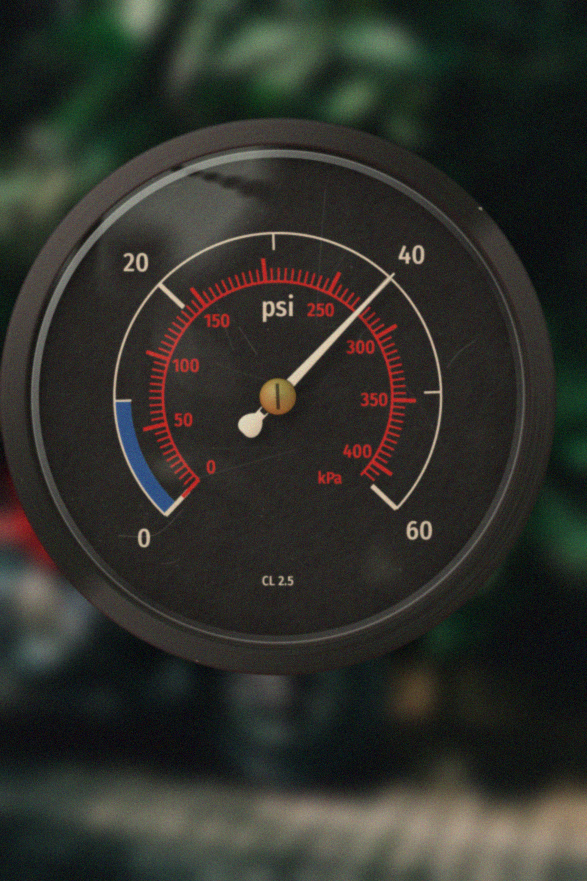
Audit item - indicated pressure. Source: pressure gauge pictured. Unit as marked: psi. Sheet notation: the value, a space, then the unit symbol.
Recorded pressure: 40 psi
